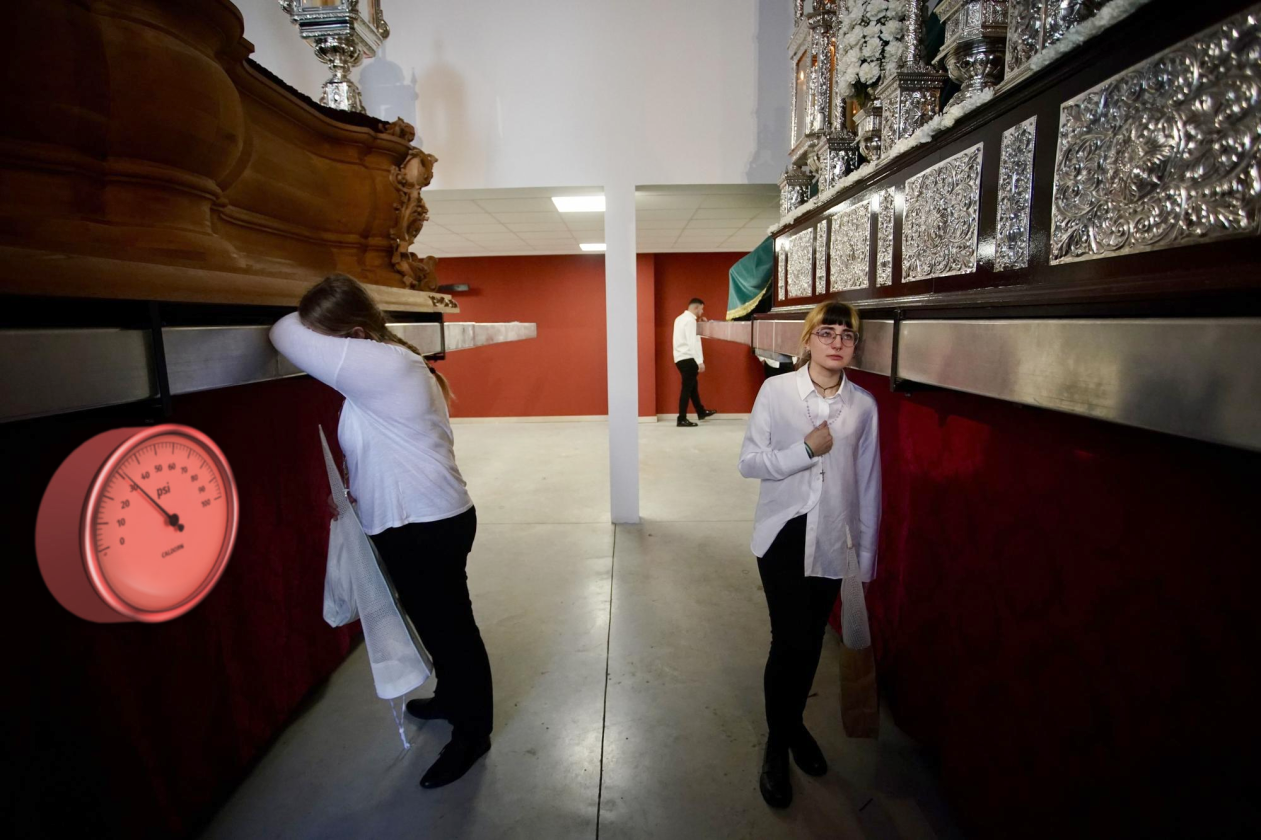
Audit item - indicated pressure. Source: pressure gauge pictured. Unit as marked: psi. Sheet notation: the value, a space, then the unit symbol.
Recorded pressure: 30 psi
